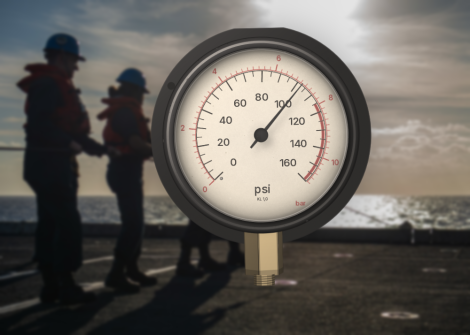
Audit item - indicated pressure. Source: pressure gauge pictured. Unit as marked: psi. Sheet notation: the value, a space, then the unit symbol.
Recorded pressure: 102.5 psi
